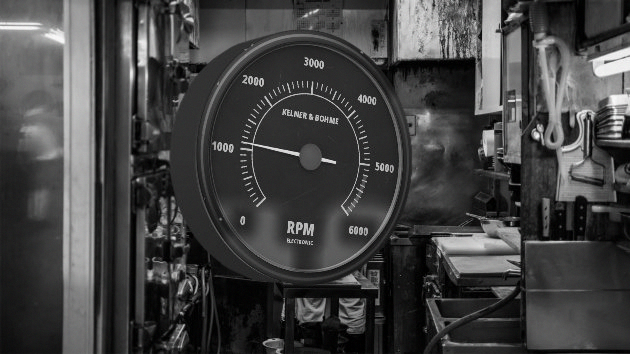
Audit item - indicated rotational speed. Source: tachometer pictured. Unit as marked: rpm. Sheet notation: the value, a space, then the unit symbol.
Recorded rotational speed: 1100 rpm
